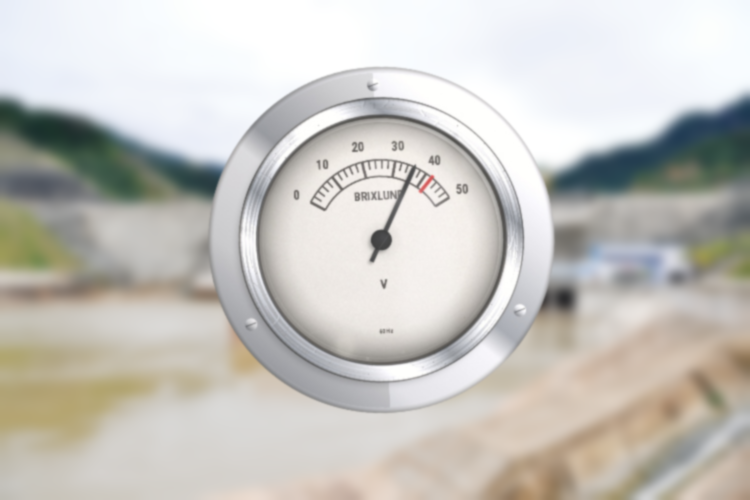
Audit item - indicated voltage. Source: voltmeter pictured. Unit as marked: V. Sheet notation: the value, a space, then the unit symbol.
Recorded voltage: 36 V
